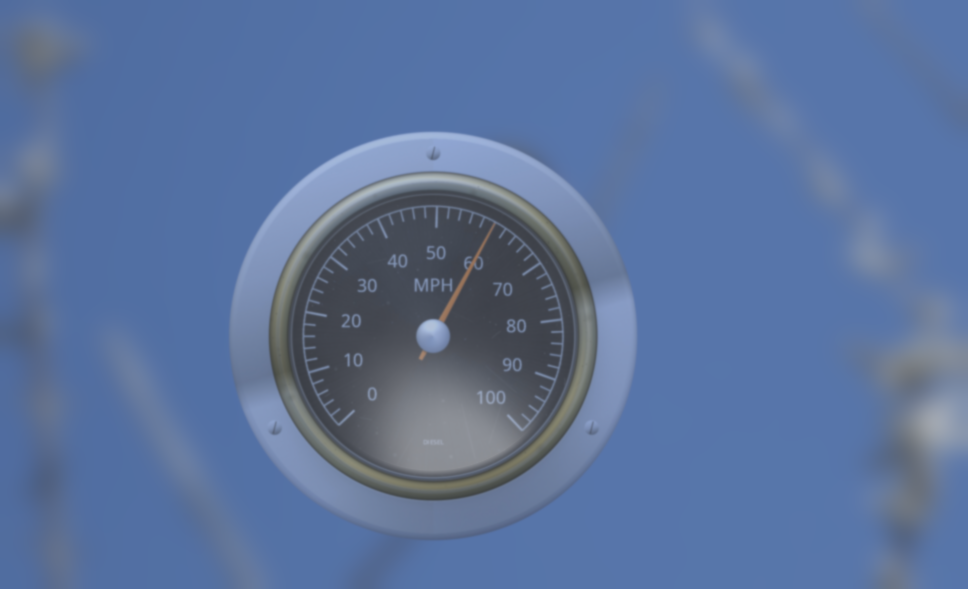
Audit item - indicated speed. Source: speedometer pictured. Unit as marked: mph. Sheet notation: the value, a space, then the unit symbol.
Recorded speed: 60 mph
